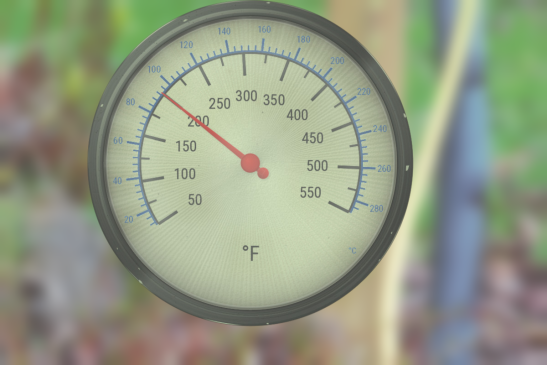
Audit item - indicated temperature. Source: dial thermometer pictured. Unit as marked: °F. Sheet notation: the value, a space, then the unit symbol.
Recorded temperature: 200 °F
